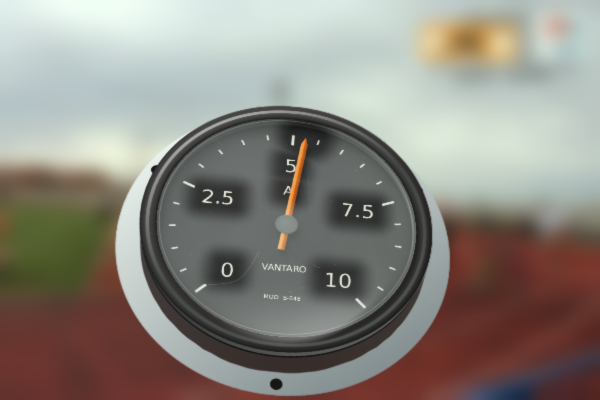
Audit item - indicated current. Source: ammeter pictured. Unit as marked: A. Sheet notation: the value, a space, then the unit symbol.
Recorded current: 5.25 A
